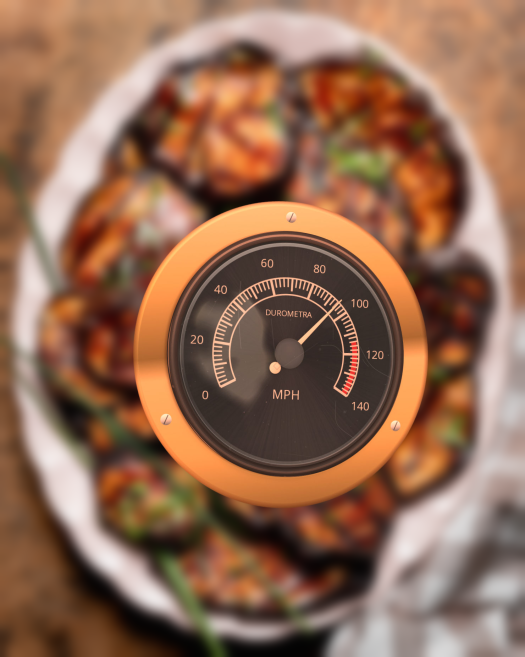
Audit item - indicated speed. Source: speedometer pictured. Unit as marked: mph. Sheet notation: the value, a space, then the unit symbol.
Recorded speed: 94 mph
